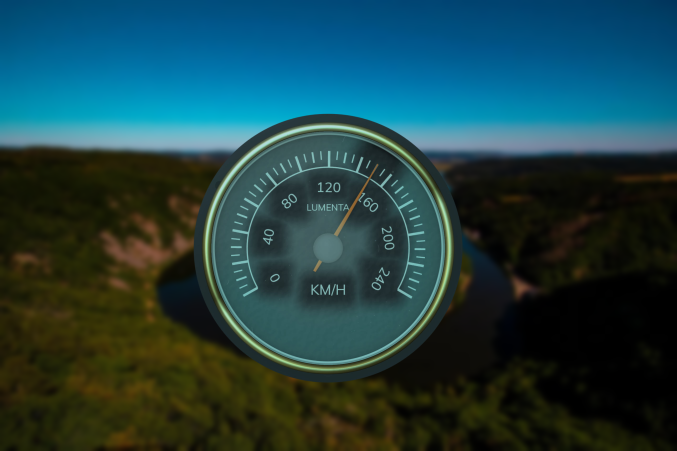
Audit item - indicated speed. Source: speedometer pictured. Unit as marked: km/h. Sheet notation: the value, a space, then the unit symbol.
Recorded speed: 150 km/h
